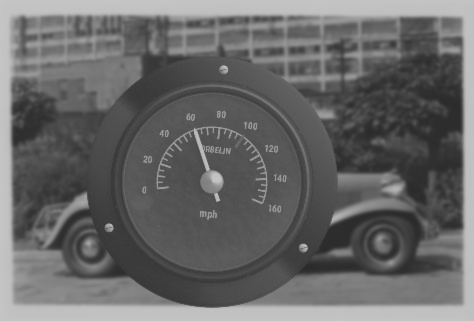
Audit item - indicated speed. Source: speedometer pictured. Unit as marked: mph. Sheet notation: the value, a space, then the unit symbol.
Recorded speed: 60 mph
